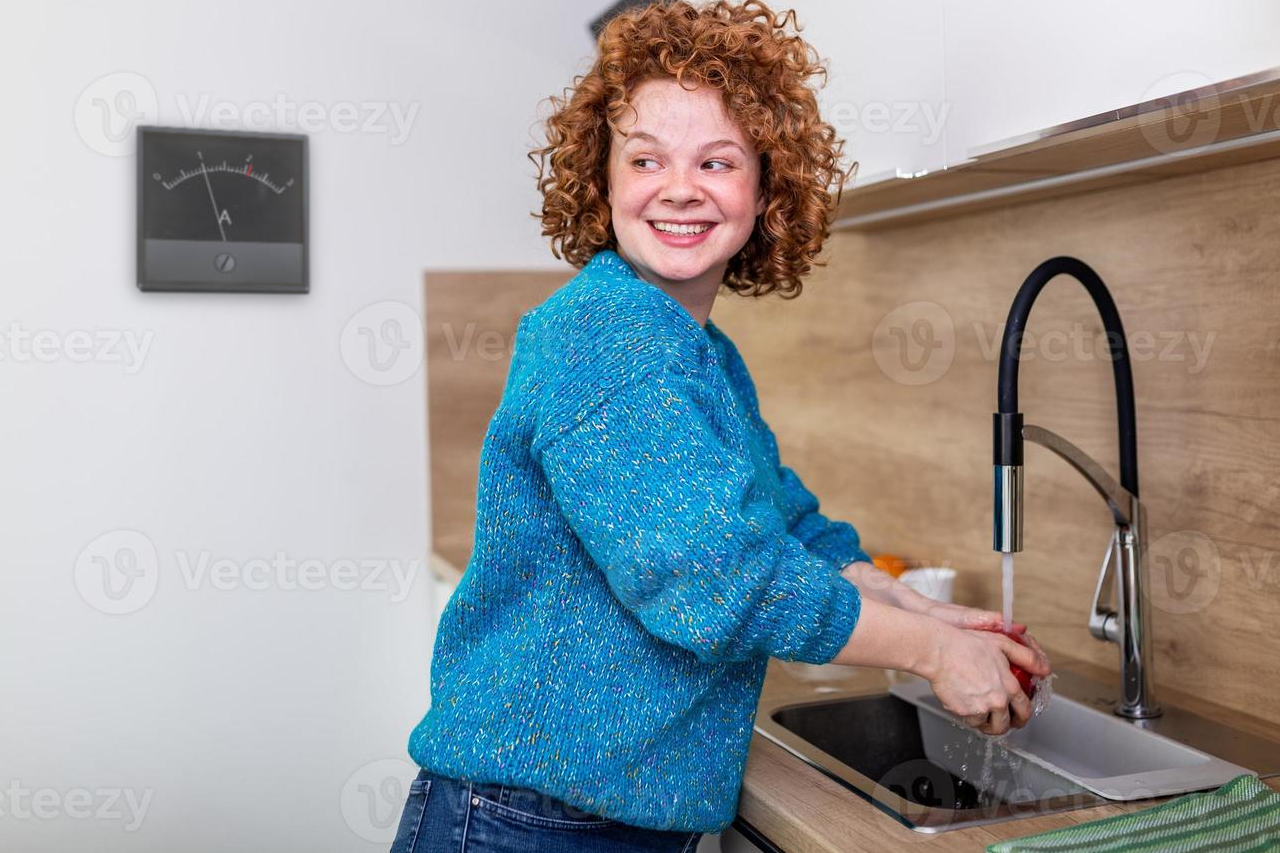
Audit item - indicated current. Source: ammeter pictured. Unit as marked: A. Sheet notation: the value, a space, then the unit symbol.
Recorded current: 1 A
